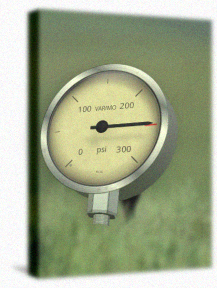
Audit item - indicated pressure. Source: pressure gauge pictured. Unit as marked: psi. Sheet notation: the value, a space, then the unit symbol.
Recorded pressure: 250 psi
